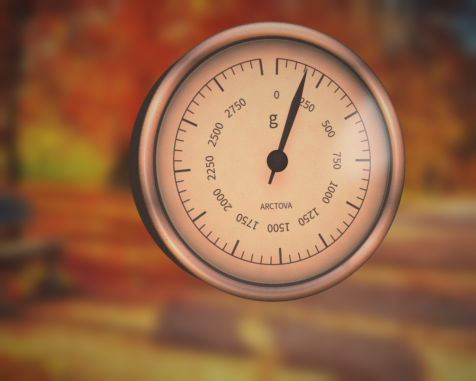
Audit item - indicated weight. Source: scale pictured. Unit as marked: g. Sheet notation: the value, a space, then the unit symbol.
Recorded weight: 150 g
